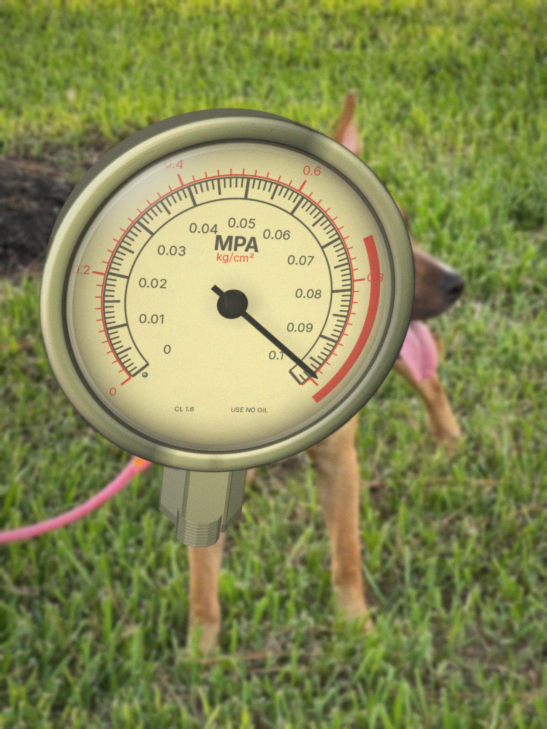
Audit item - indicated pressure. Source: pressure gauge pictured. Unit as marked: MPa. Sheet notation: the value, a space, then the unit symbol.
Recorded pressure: 0.097 MPa
